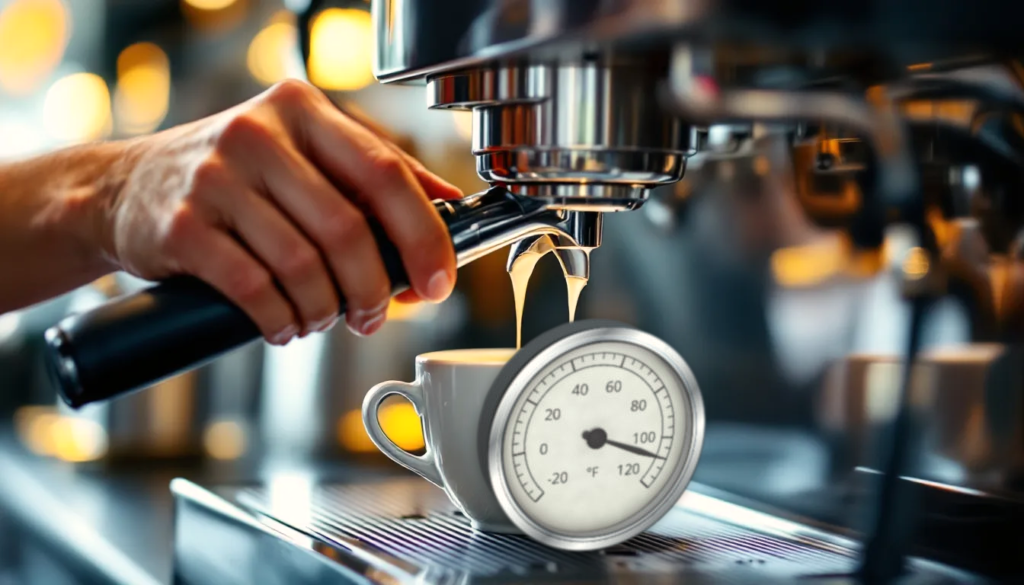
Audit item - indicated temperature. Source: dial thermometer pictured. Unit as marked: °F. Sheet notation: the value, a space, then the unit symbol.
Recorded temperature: 108 °F
